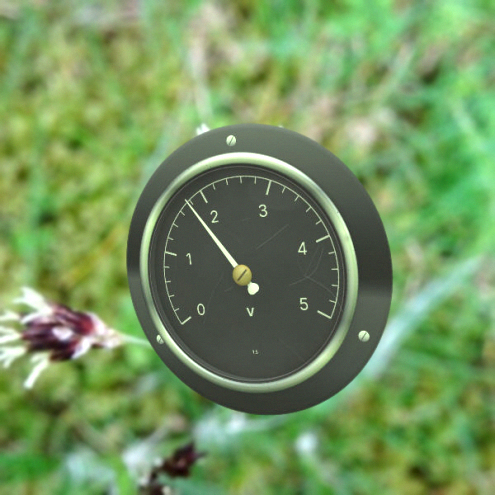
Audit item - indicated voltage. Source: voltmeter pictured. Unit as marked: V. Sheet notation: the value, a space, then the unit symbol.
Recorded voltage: 1.8 V
